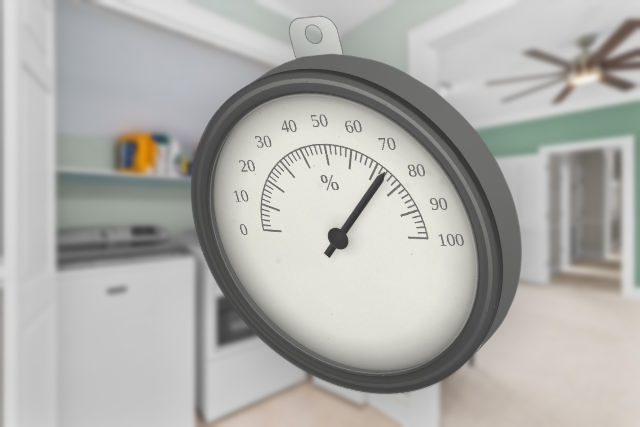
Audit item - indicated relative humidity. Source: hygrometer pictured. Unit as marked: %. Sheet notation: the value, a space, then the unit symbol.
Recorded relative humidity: 74 %
